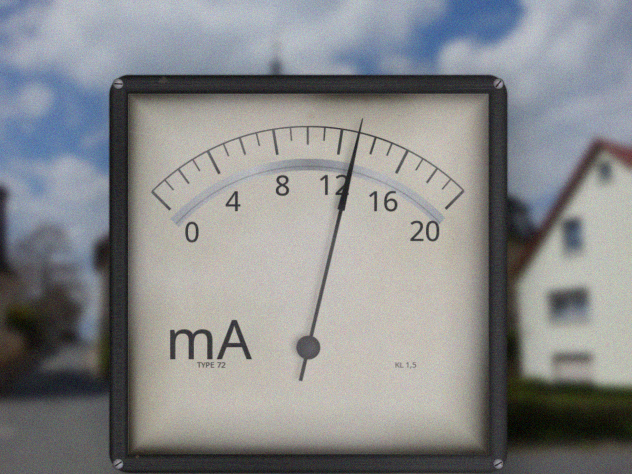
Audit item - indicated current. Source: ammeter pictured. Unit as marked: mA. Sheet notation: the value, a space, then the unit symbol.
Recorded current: 13 mA
